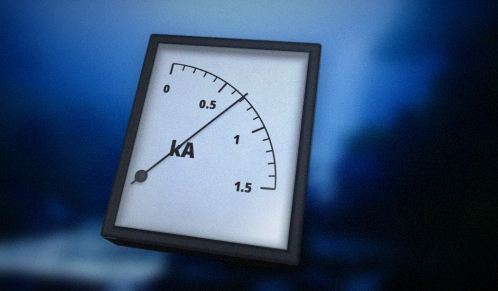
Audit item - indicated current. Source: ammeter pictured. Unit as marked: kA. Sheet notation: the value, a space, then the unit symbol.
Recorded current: 0.7 kA
